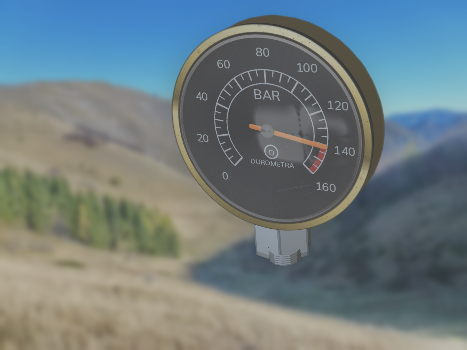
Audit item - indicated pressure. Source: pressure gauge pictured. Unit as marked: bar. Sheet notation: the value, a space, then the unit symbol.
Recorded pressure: 140 bar
